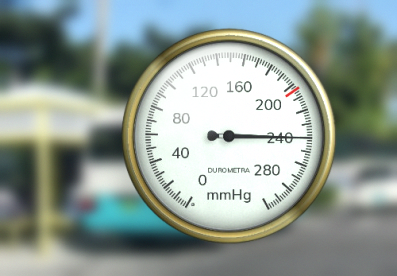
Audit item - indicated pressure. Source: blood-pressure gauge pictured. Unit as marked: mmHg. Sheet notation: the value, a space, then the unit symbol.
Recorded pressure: 240 mmHg
